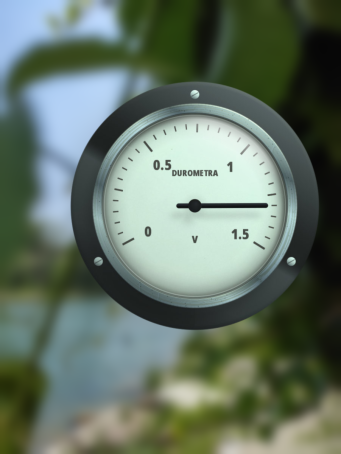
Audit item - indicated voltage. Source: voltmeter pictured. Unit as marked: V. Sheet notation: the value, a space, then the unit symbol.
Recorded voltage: 1.3 V
